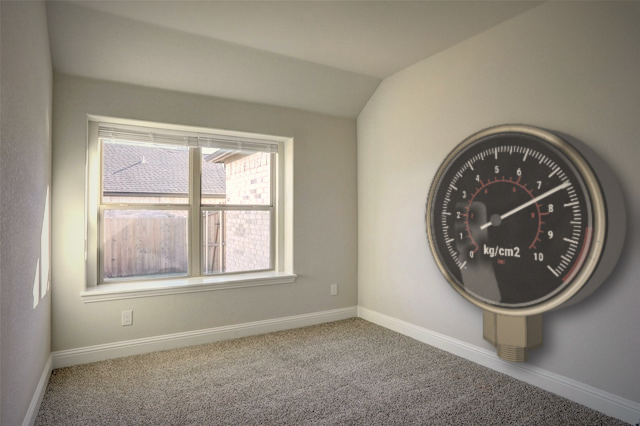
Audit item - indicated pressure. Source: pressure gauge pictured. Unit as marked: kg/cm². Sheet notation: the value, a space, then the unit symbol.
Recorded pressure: 7.5 kg/cm²
